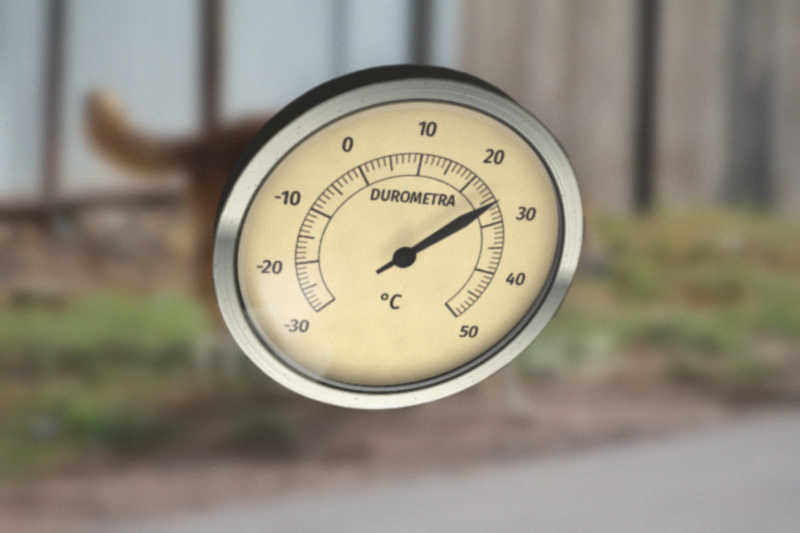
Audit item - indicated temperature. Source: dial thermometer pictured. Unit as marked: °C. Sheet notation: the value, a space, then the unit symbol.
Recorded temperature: 25 °C
